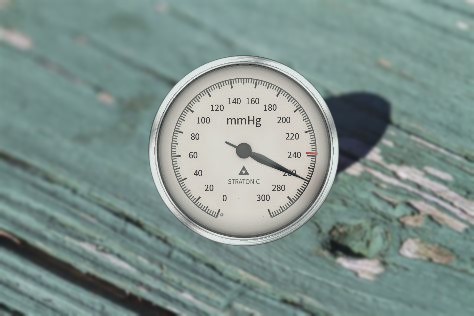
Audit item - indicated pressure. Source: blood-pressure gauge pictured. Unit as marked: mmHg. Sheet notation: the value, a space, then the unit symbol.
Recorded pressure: 260 mmHg
